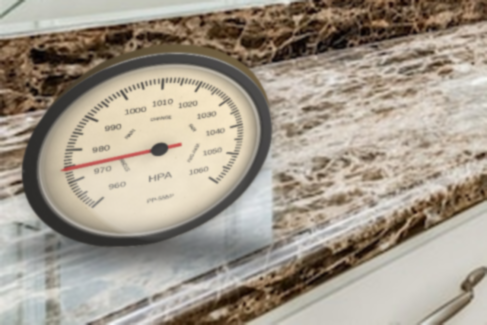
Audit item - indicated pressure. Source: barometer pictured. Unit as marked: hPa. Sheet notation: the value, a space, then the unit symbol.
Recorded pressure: 975 hPa
